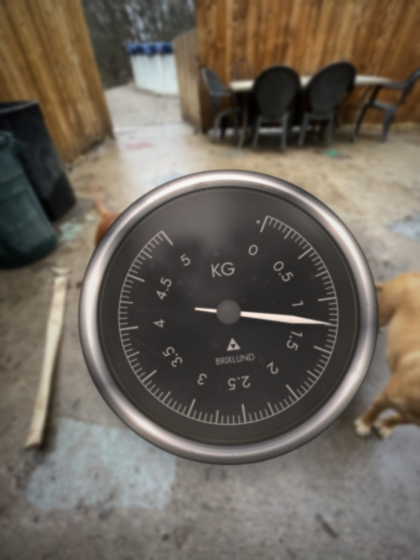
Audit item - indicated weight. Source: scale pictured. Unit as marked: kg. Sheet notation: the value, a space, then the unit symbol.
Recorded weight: 1.25 kg
